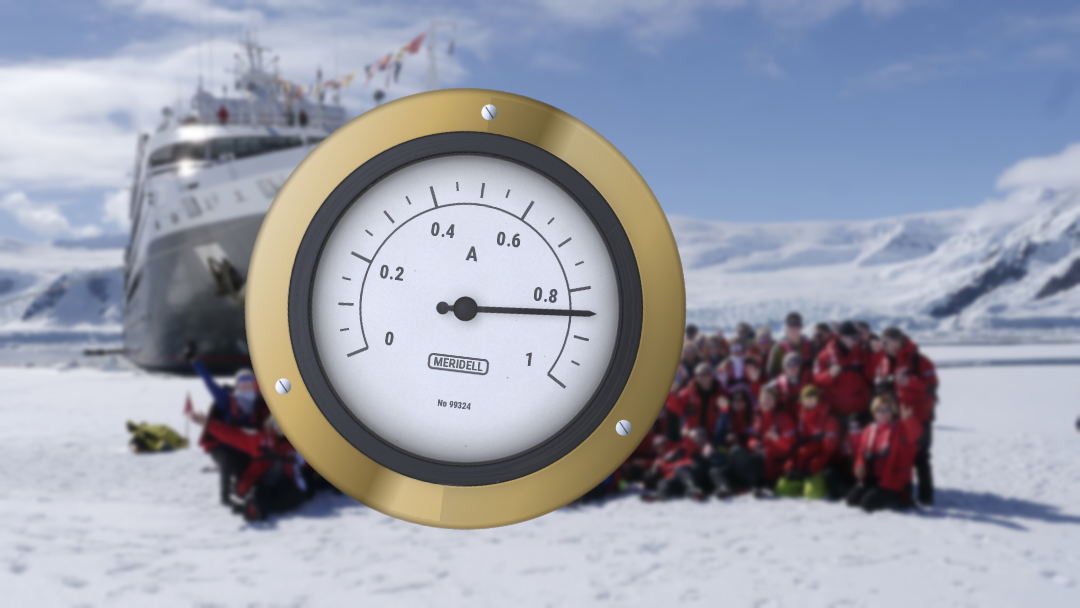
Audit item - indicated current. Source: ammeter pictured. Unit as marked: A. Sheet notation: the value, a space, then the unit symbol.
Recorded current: 0.85 A
